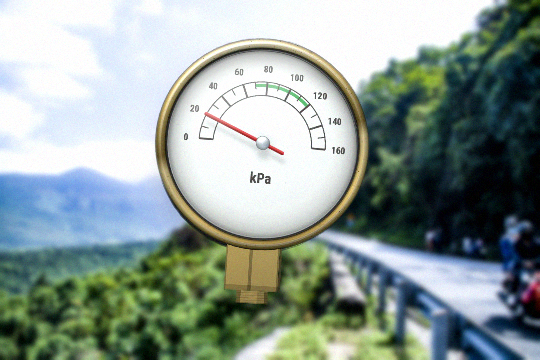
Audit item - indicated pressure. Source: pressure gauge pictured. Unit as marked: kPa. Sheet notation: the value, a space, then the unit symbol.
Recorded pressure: 20 kPa
